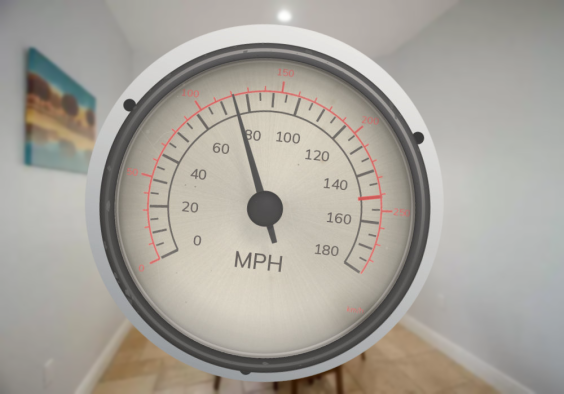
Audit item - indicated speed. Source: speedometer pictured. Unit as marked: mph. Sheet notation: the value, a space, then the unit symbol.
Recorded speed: 75 mph
